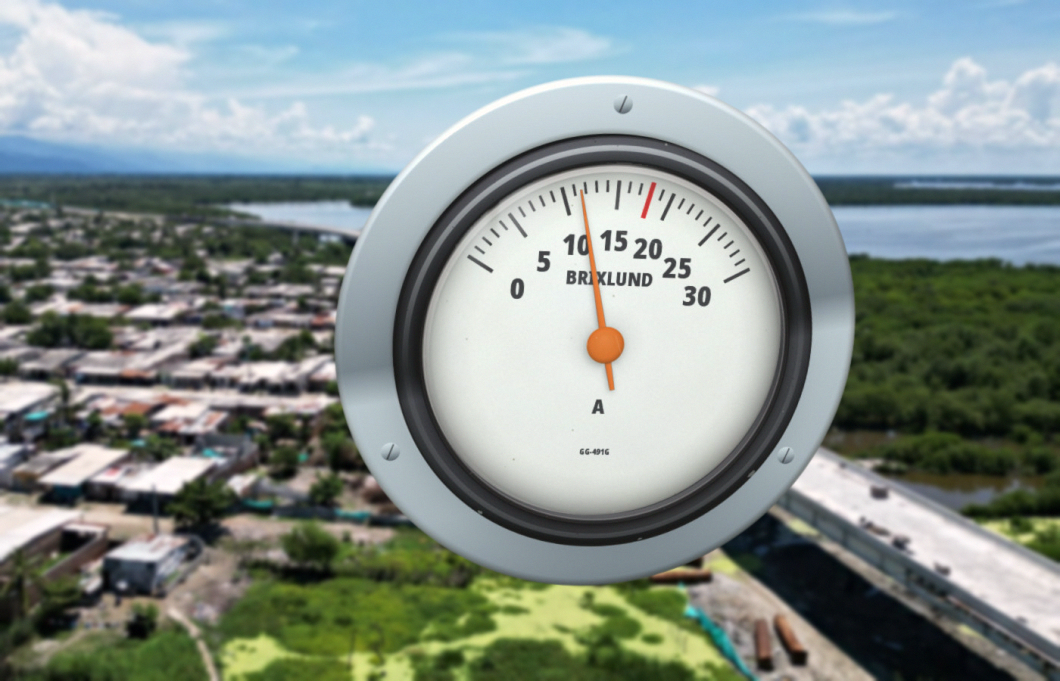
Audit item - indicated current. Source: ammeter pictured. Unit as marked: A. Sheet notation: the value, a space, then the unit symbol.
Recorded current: 11.5 A
